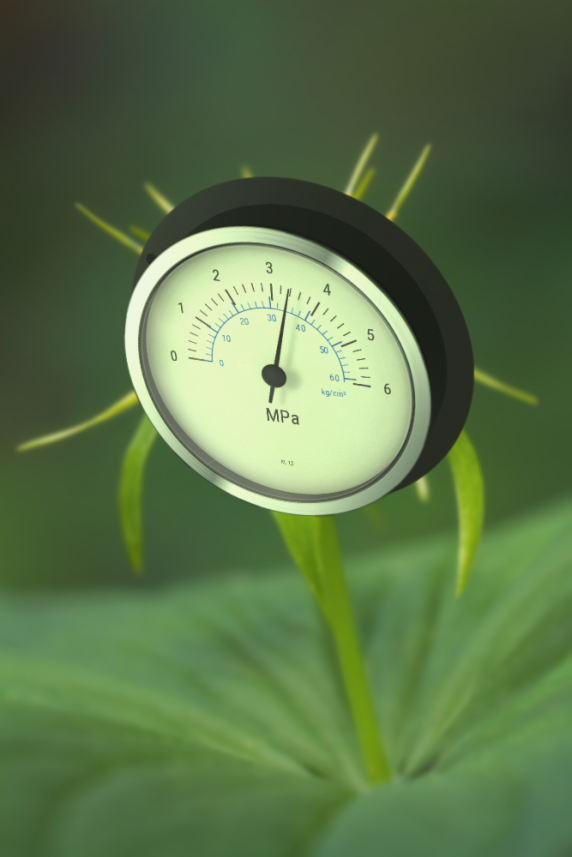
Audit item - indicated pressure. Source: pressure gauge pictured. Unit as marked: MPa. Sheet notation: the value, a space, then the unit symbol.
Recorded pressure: 3.4 MPa
